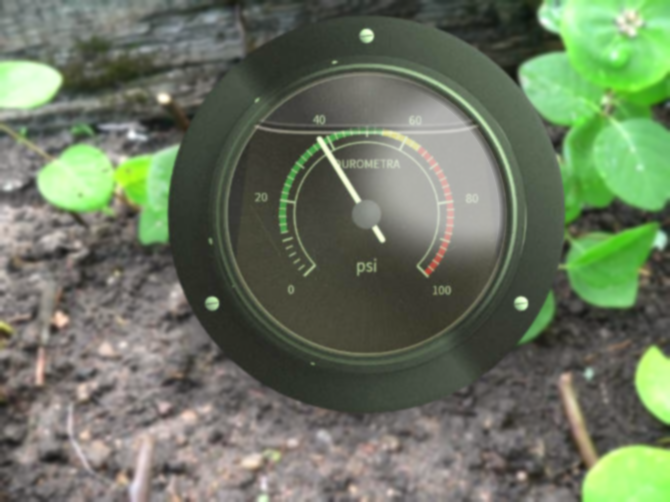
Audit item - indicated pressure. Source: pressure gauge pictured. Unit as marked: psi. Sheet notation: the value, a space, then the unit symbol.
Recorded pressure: 38 psi
